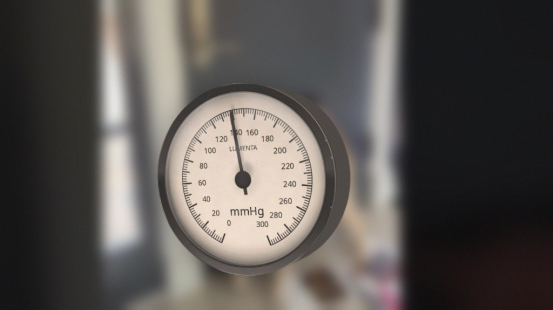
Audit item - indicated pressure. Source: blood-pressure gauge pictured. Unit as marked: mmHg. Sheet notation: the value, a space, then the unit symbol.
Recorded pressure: 140 mmHg
